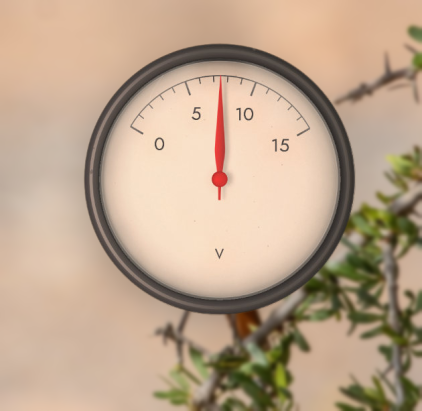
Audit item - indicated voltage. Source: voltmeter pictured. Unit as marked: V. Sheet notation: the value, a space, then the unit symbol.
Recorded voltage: 7.5 V
